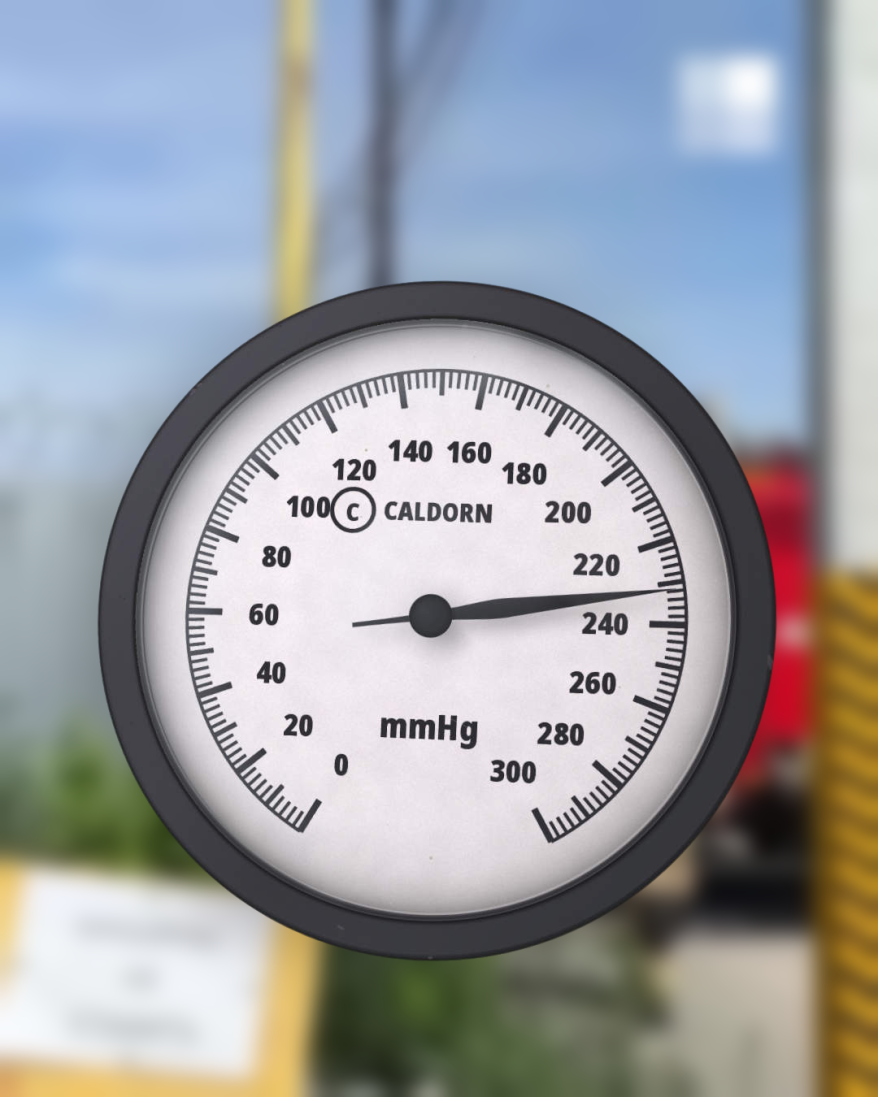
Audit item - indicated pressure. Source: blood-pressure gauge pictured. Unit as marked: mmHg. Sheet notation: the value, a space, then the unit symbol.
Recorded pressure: 232 mmHg
